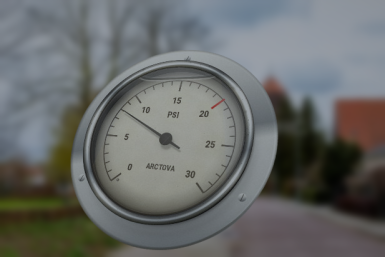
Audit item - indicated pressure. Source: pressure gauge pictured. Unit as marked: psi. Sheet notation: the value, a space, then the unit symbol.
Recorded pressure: 8 psi
